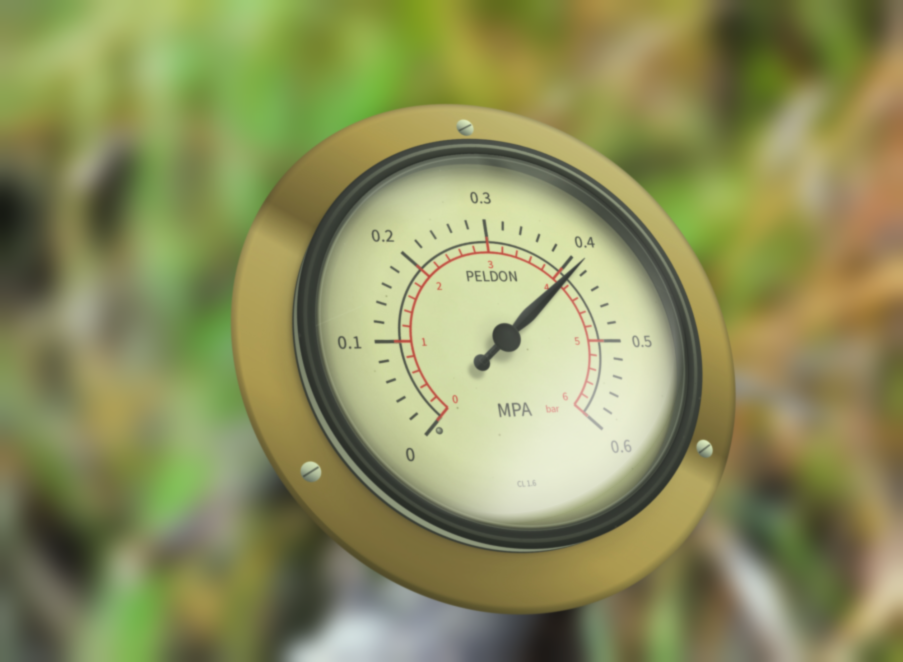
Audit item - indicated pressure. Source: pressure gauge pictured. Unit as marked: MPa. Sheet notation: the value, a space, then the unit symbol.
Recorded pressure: 0.41 MPa
